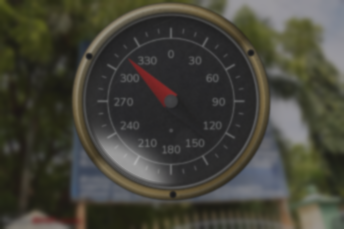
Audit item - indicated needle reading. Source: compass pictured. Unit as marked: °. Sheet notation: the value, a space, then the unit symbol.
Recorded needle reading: 315 °
